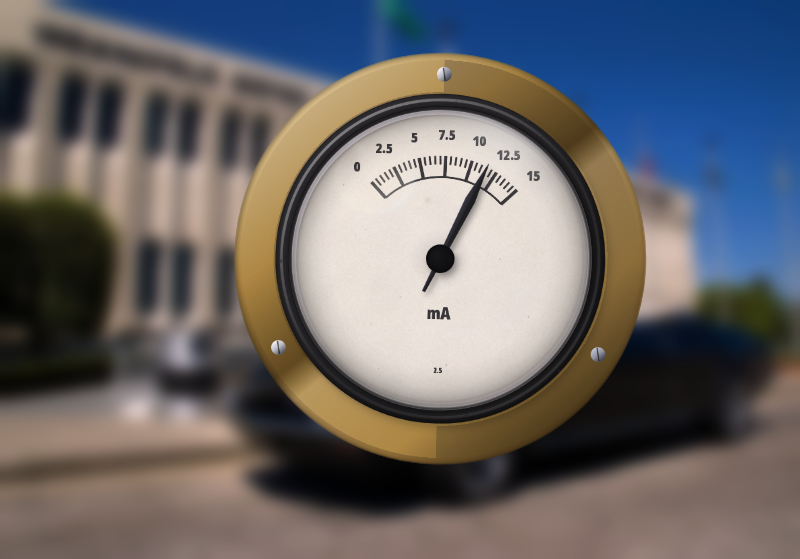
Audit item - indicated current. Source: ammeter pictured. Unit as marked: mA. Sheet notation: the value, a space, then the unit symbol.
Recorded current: 11.5 mA
